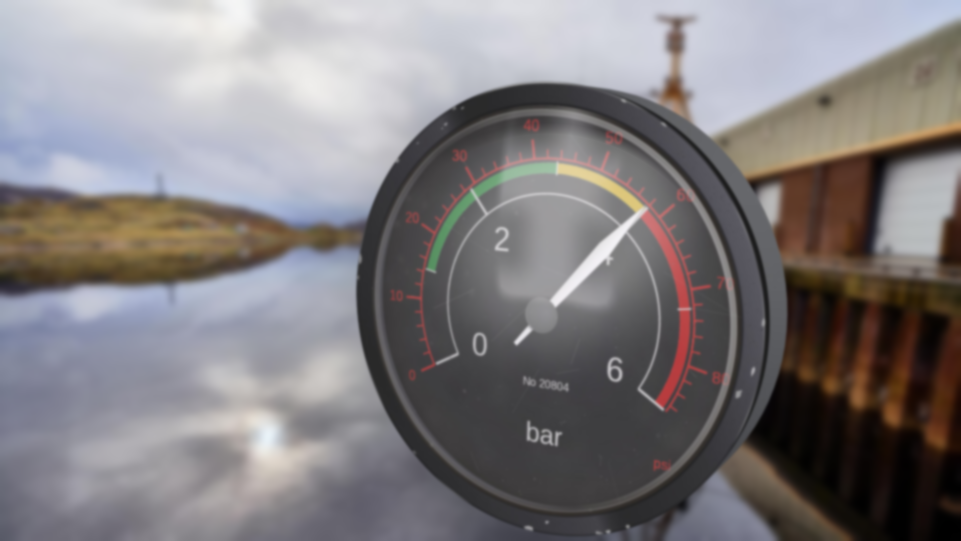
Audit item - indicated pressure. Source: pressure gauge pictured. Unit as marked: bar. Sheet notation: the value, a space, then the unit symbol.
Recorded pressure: 4 bar
